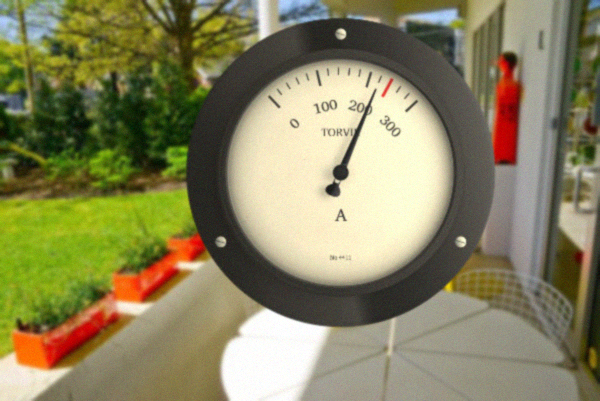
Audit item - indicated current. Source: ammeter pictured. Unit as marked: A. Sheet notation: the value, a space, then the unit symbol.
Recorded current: 220 A
